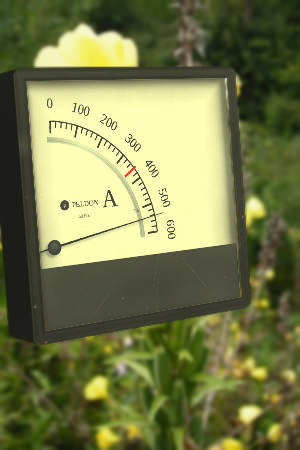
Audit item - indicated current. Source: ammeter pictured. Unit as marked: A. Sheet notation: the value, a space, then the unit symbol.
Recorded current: 540 A
